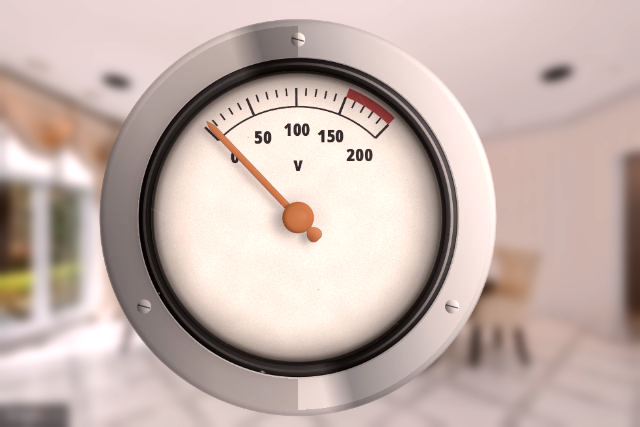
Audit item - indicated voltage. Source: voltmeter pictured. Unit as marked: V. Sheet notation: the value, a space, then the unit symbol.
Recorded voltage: 5 V
